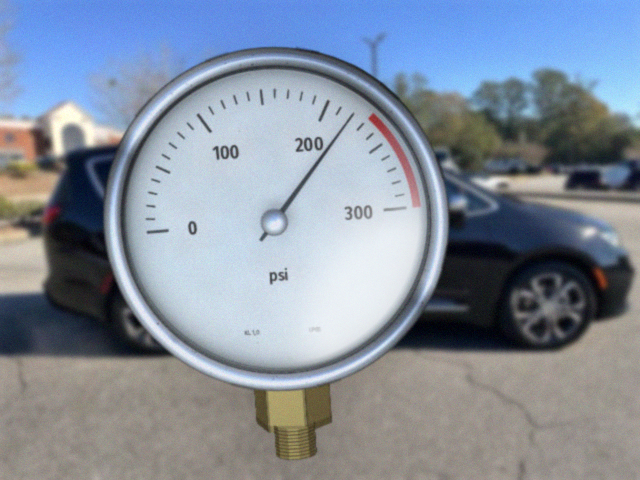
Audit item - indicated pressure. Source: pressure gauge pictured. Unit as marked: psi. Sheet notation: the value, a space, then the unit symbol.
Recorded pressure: 220 psi
